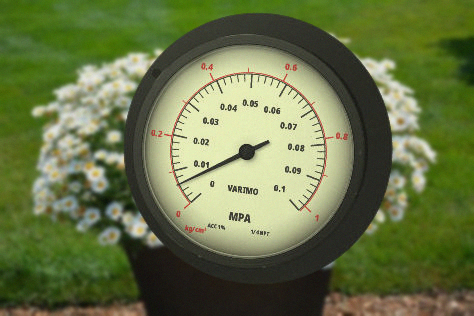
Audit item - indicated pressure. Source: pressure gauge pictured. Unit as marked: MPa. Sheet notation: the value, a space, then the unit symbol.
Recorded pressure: 0.006 MPa
